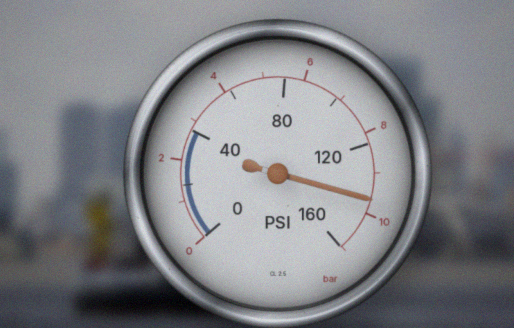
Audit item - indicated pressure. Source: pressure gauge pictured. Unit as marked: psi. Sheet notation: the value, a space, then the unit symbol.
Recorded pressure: 140 psi
